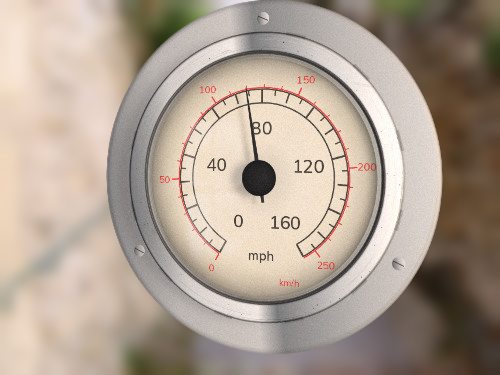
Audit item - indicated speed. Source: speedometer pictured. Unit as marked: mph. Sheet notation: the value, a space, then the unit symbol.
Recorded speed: 75 mph
